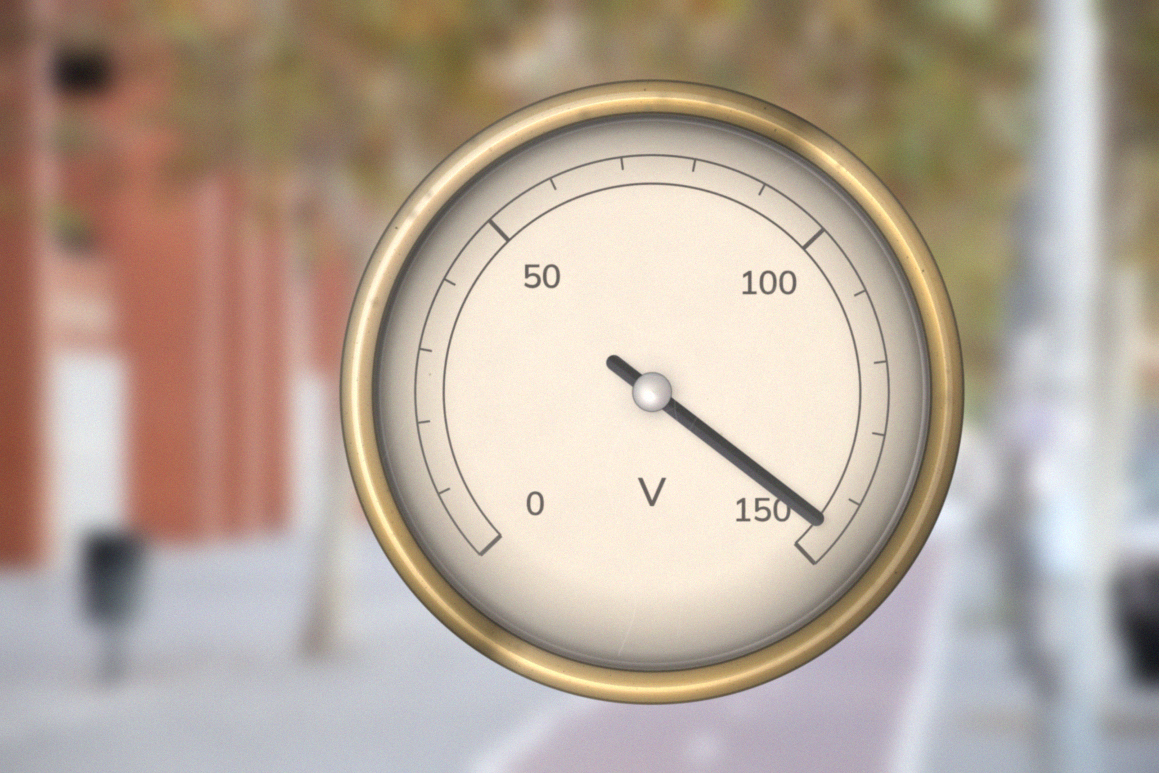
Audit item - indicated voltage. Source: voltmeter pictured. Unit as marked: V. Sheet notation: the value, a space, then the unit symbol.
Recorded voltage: 145 V
